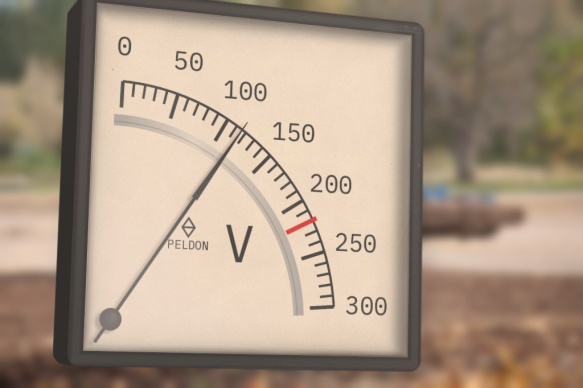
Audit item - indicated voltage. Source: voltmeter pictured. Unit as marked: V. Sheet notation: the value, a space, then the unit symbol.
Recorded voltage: 115 V
